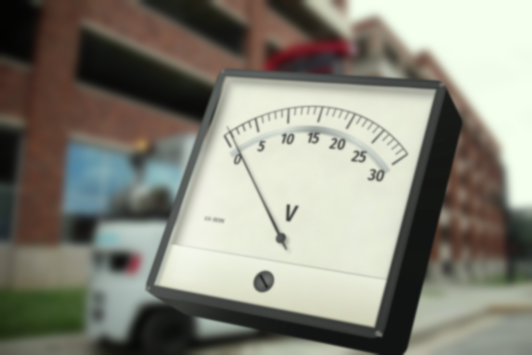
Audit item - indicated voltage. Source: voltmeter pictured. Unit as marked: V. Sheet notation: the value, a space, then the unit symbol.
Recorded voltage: 1 V
